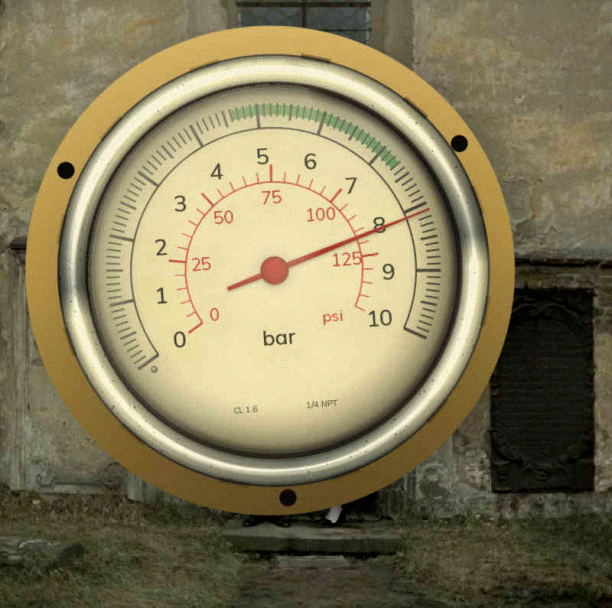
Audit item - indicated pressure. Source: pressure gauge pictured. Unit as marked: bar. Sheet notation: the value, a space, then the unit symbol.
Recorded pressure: 8.1 bar
